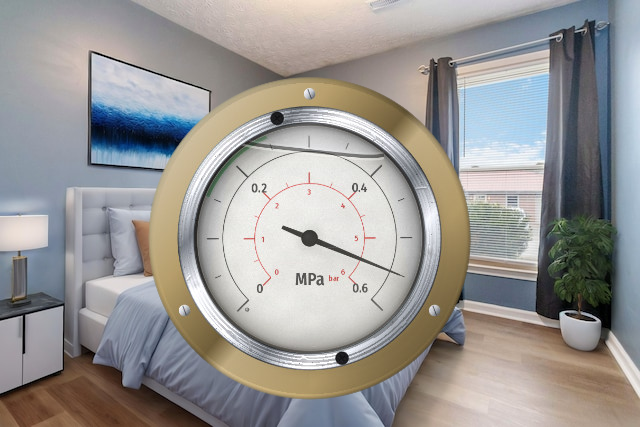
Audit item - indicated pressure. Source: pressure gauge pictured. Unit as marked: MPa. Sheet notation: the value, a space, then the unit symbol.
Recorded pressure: 0.55 MPa
